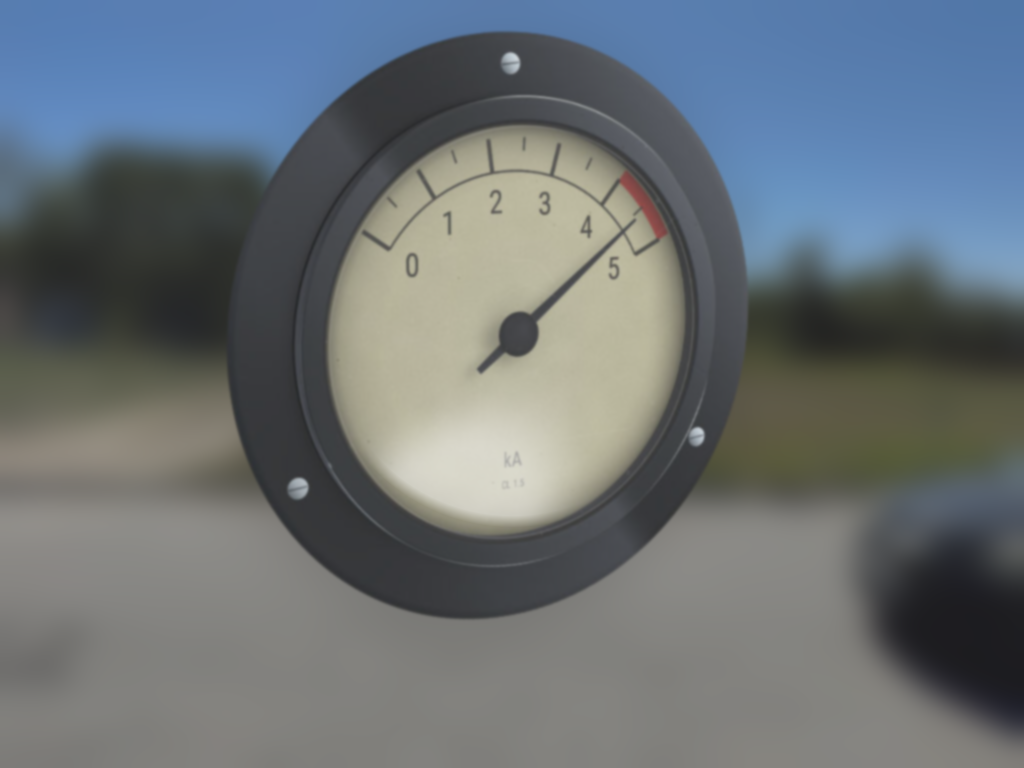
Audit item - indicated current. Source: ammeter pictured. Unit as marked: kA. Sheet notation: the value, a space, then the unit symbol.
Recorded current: 4.5 kA
